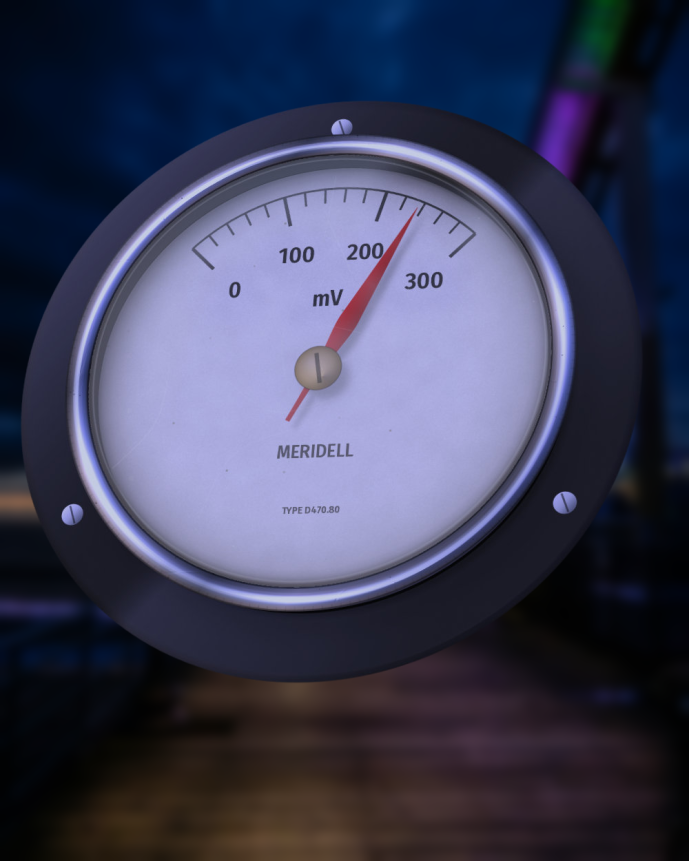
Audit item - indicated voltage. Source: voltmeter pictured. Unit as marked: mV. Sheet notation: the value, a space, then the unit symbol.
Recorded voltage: 240 mV
